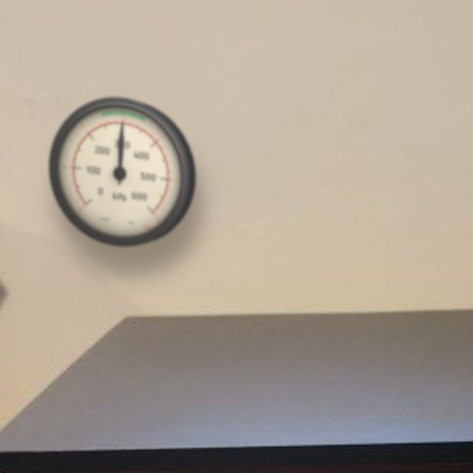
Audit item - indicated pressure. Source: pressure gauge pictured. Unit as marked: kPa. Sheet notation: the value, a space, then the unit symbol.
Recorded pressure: 300 kPa
